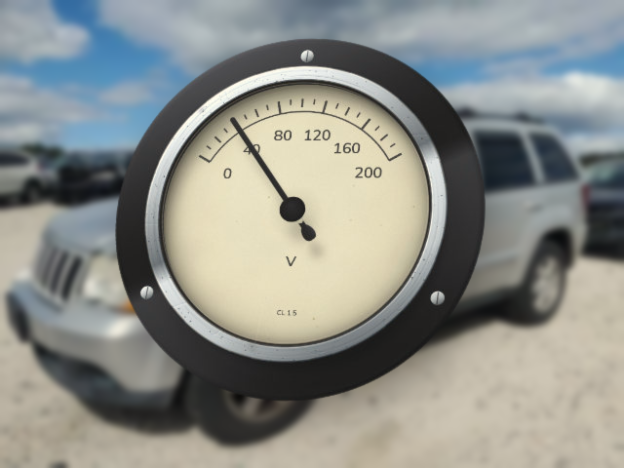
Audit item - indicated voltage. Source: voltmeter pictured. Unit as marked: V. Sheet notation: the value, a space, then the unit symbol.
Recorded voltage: 40 V
